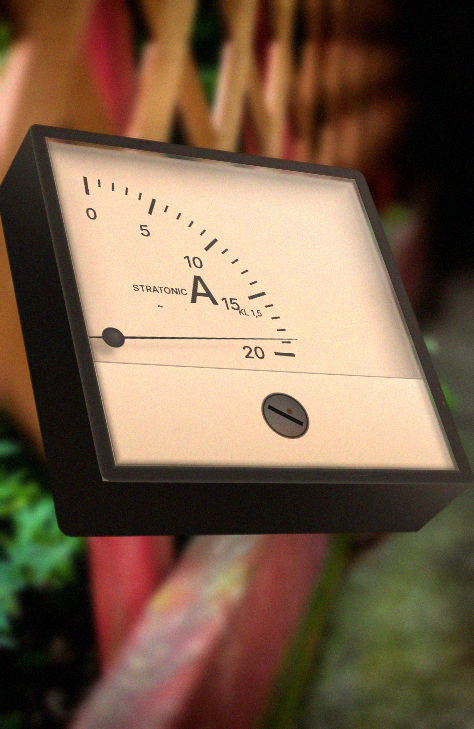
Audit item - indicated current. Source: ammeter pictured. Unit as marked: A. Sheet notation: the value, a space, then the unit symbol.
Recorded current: 19 A
